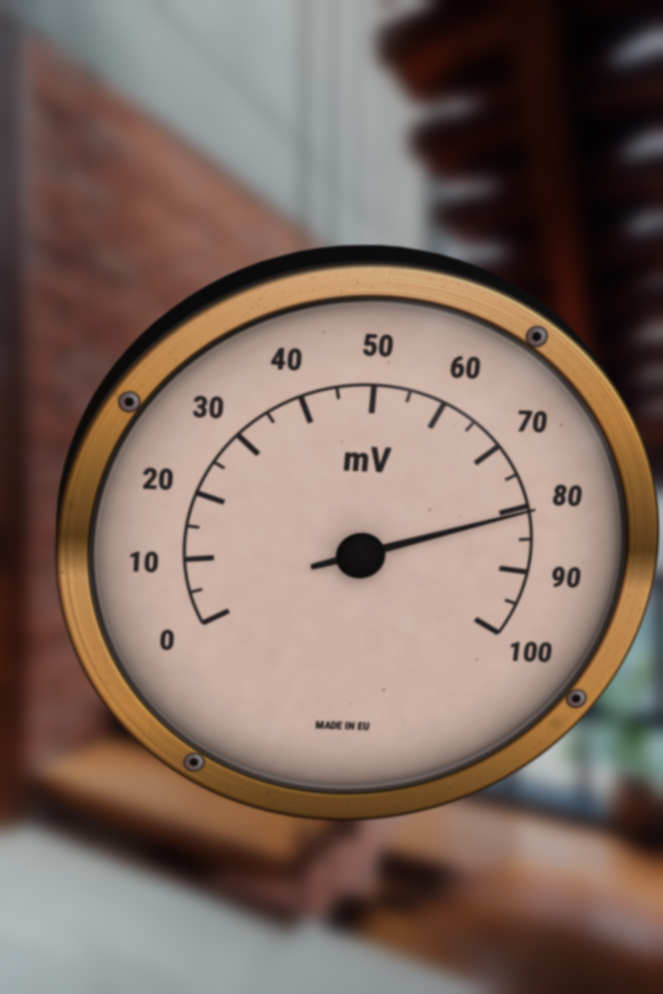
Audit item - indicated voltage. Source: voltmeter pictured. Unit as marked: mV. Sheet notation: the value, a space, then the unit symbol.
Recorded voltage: 80 mV
